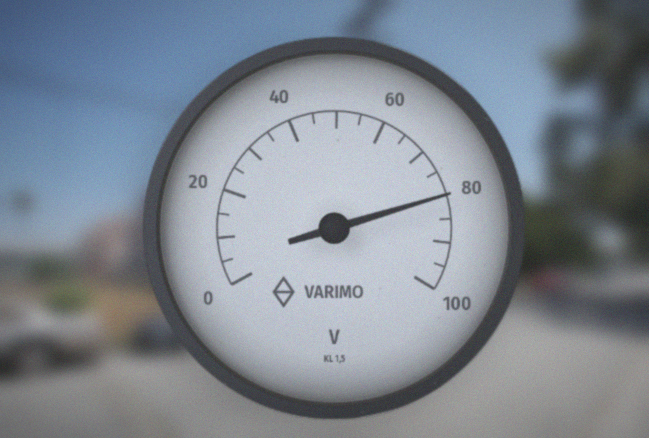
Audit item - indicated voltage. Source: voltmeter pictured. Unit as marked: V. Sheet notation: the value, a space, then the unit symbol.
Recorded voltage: 80 V
